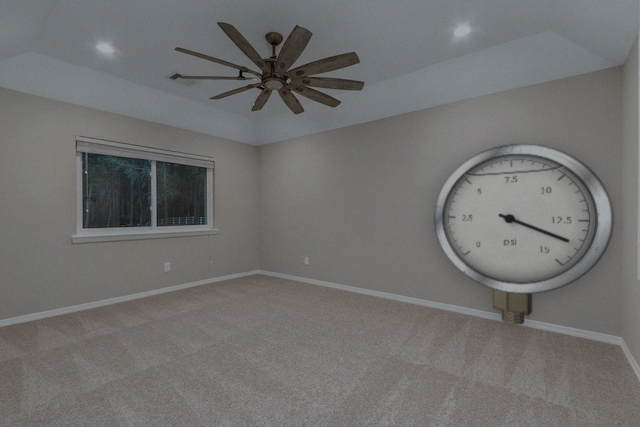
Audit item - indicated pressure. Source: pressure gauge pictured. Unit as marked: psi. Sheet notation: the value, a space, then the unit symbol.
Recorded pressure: 13.75 psi
